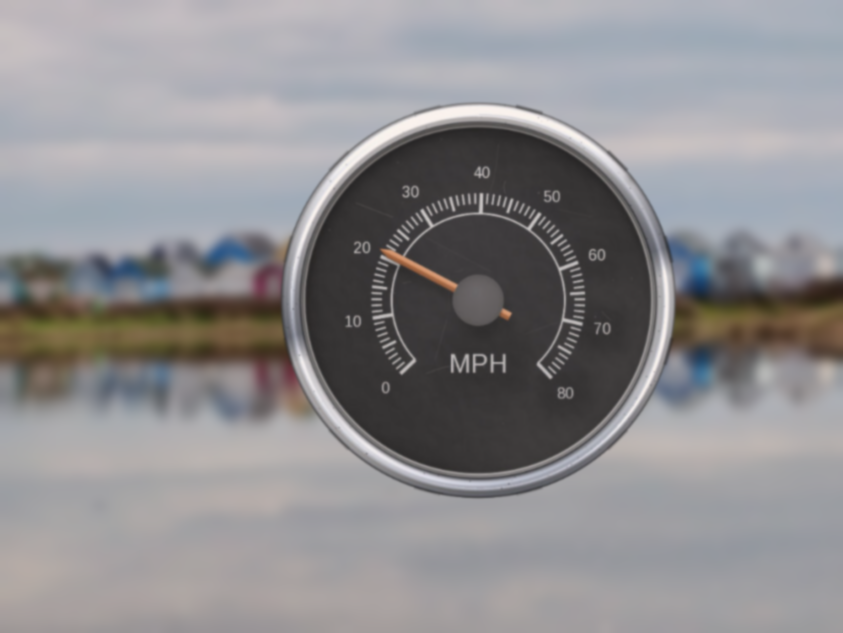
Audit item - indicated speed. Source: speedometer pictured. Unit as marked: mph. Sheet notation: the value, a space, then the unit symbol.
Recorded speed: 21 mph
